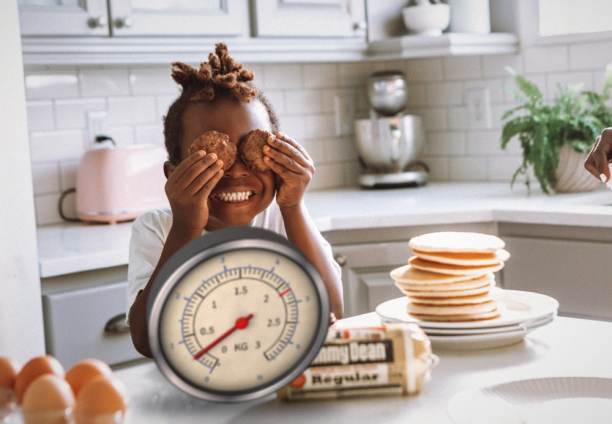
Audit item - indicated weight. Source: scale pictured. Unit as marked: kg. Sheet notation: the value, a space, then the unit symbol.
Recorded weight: 0.25 kg
